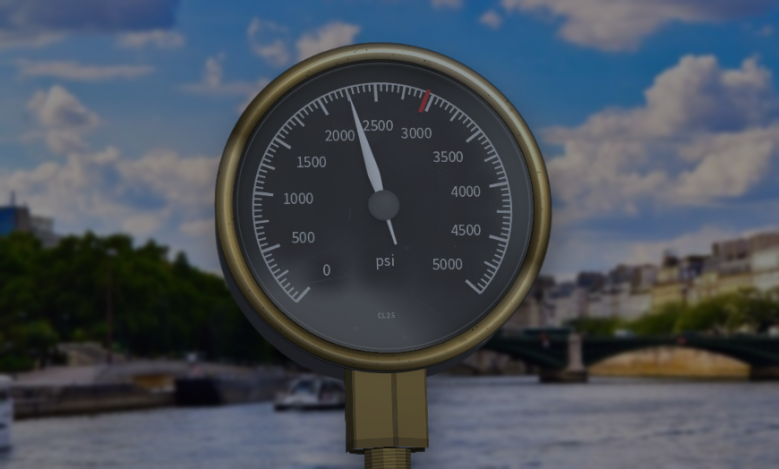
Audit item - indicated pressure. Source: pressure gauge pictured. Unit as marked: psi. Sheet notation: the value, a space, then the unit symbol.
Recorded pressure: 2250 psi
